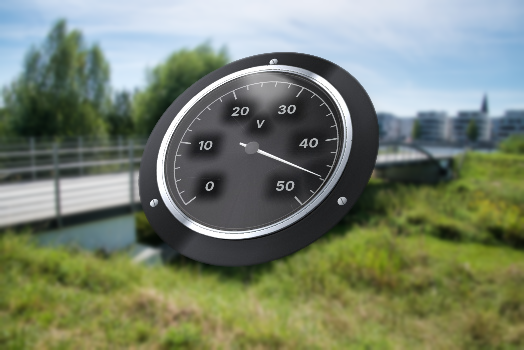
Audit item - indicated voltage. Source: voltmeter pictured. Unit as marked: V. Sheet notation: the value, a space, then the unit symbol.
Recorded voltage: 46 V
